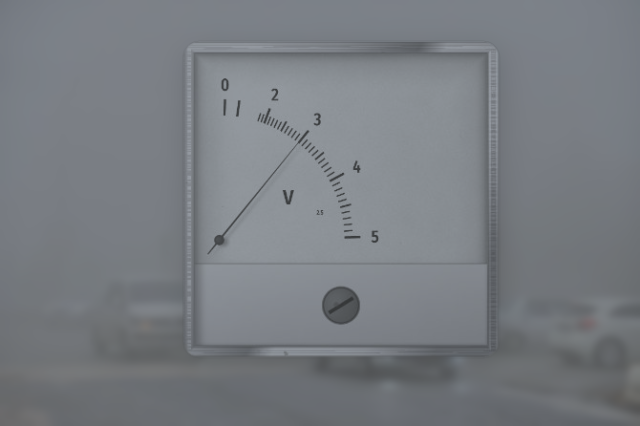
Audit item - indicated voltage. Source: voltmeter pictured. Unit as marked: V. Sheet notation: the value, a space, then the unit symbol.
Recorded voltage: 3 V
